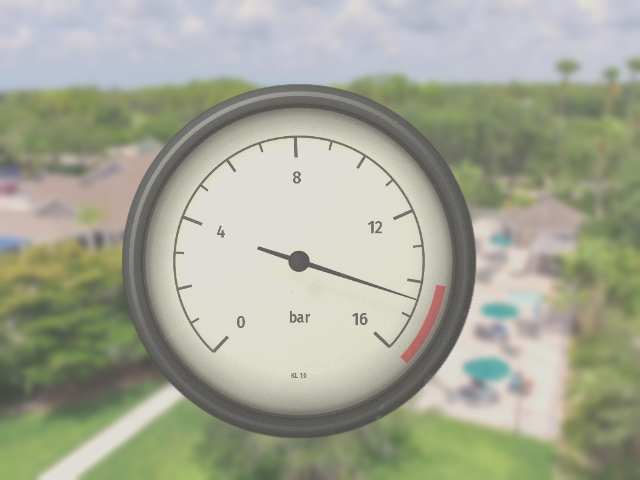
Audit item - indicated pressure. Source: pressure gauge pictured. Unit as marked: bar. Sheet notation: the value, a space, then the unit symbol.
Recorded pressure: 14.5 bar
